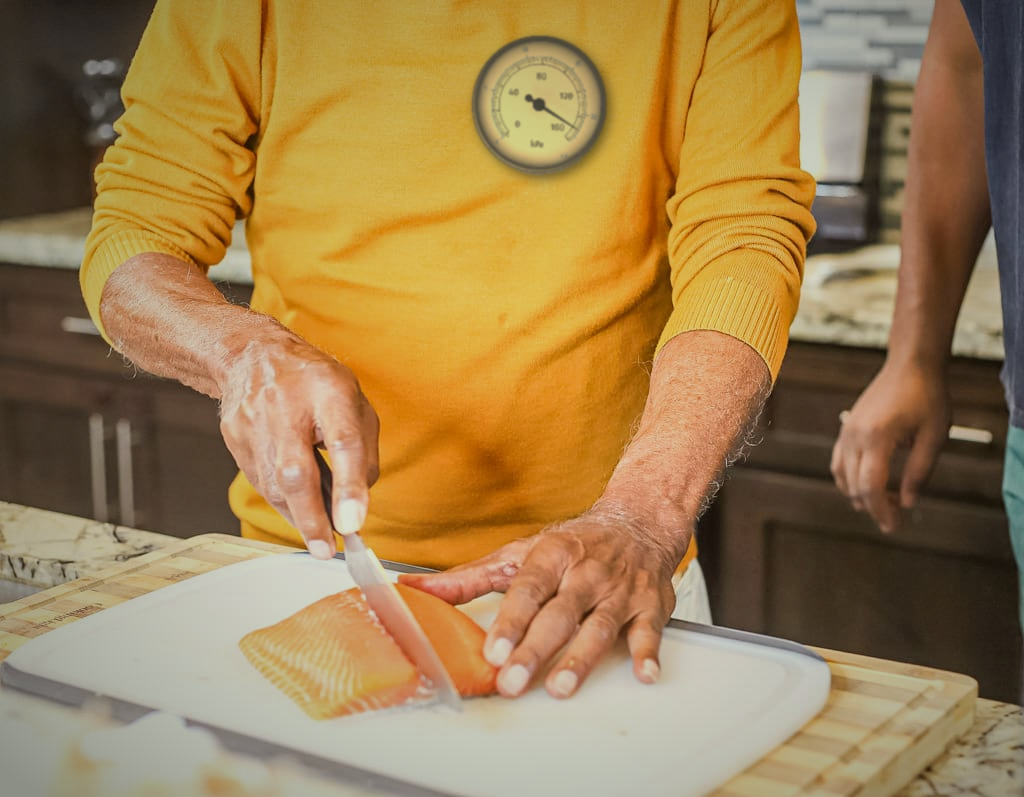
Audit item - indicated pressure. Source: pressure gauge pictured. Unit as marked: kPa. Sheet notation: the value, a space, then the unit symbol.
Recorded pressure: 150 kPa
